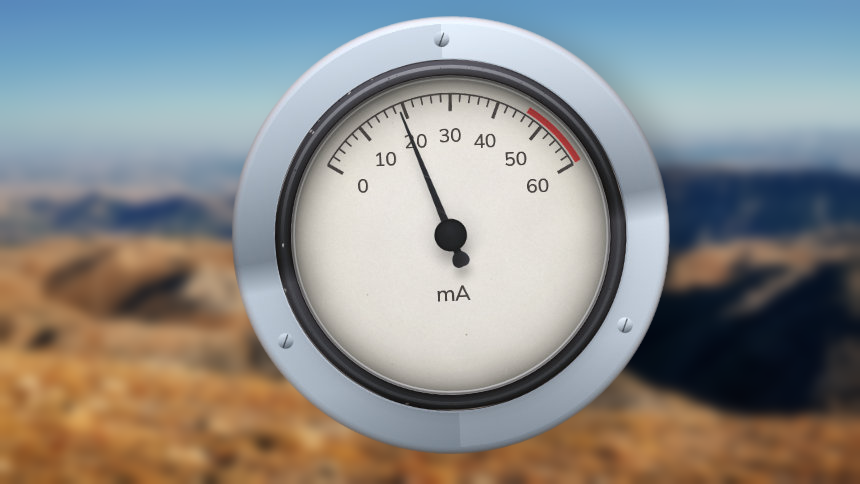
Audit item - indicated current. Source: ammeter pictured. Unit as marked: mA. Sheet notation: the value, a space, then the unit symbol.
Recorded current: 19 mA
